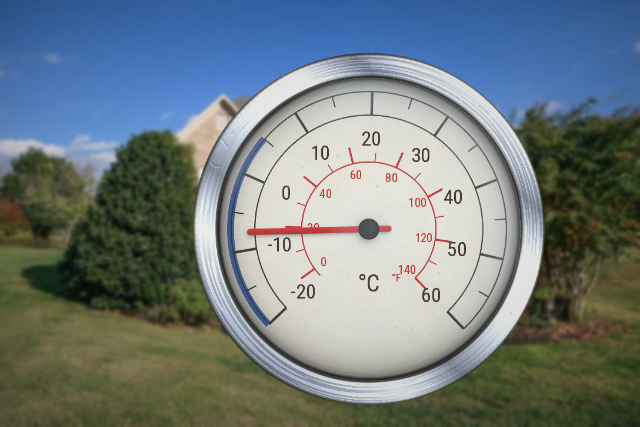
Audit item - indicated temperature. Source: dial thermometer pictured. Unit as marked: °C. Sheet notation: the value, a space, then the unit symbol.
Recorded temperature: -7.5 °C
